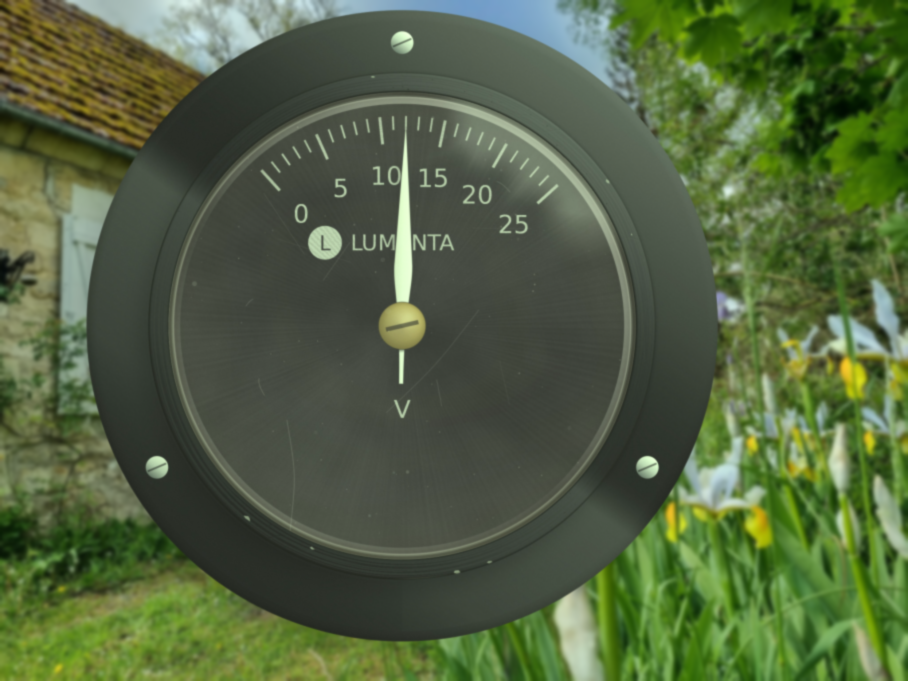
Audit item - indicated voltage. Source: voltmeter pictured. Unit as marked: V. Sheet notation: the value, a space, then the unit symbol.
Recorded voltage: 12 V
